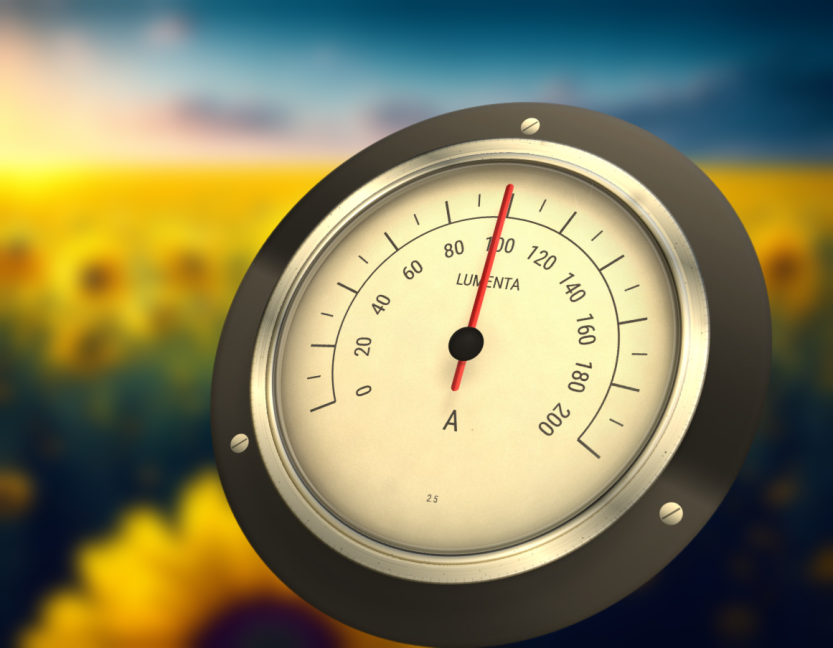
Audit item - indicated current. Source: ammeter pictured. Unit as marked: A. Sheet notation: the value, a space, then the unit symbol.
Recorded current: 100 A
